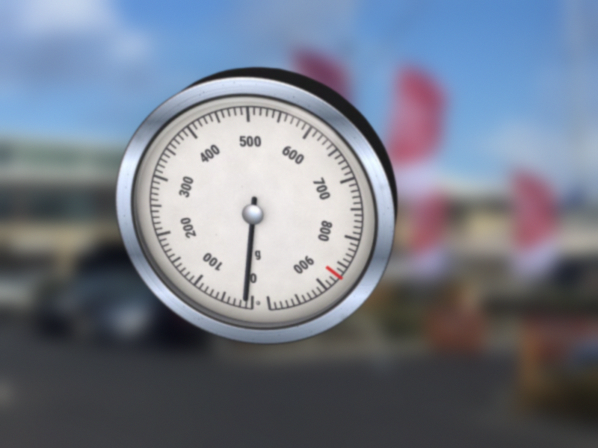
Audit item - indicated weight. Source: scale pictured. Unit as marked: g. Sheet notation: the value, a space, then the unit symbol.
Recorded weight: 10 g
